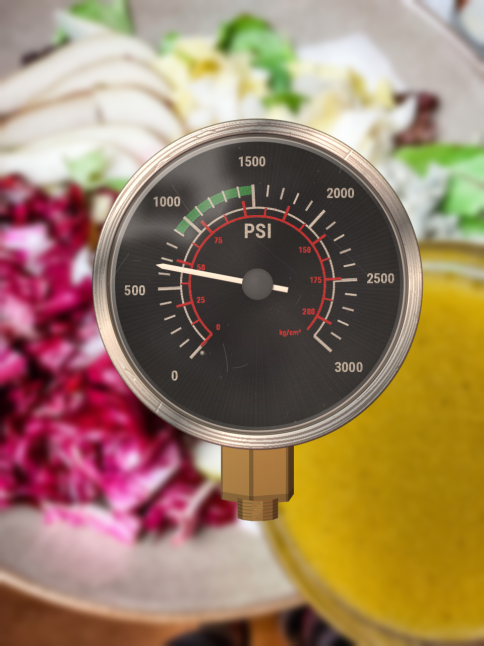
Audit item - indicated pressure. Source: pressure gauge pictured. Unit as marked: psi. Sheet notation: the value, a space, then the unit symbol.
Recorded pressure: 650 psi
